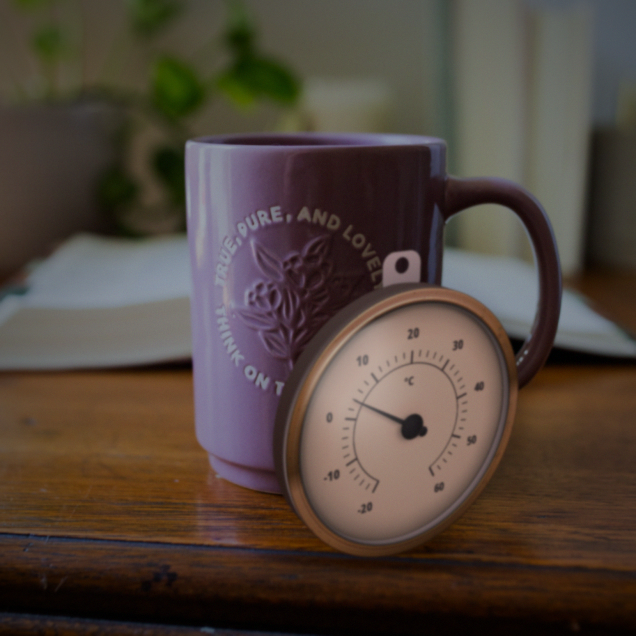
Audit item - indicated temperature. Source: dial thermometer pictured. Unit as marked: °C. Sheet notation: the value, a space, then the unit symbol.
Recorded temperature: 4 °C
